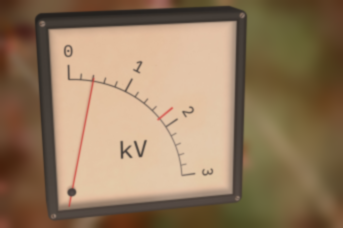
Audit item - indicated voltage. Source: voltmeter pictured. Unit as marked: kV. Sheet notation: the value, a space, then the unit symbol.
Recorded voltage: 0.4 kV
